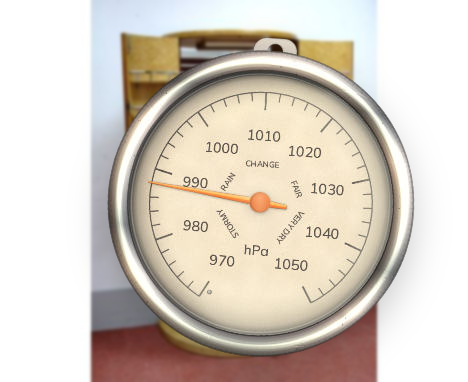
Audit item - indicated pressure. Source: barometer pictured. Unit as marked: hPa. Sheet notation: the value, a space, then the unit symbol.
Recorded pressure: 988 hPa
